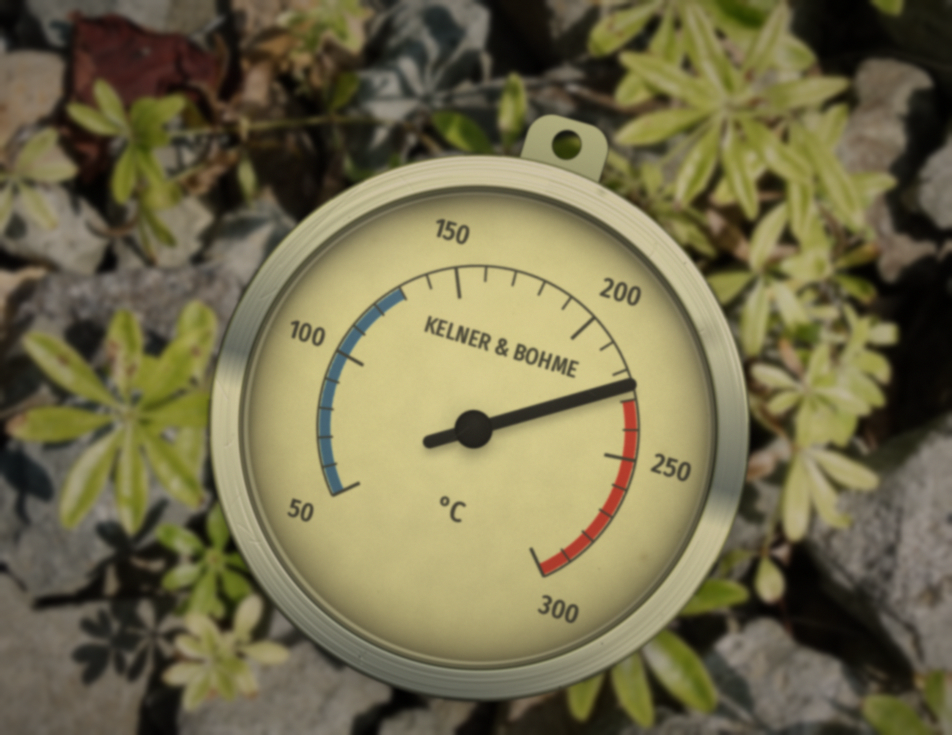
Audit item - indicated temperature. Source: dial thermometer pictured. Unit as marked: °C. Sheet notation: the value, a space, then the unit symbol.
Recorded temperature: 225 °C
